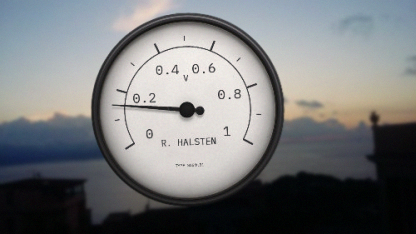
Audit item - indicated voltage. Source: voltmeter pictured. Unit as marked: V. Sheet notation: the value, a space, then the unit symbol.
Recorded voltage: 0.15 V
